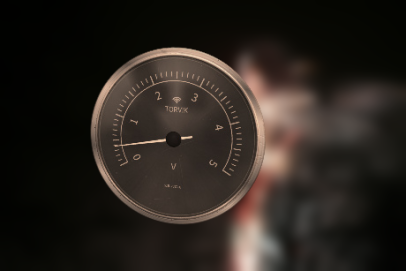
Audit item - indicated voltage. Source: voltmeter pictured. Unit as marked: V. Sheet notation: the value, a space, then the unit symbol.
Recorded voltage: 0.4 V
